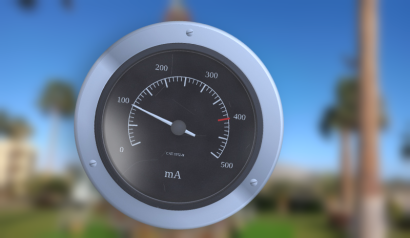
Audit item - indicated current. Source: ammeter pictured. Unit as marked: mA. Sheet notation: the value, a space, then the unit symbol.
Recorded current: 100 mA
